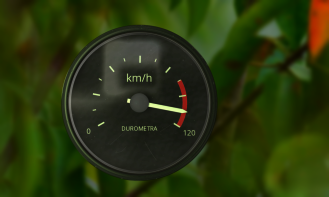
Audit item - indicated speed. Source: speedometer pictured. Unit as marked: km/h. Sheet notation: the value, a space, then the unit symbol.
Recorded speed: 110 km/h
